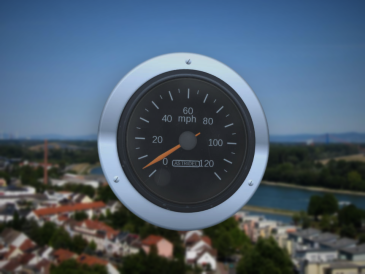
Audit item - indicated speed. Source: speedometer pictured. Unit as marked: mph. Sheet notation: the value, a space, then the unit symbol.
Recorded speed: 5 mph
